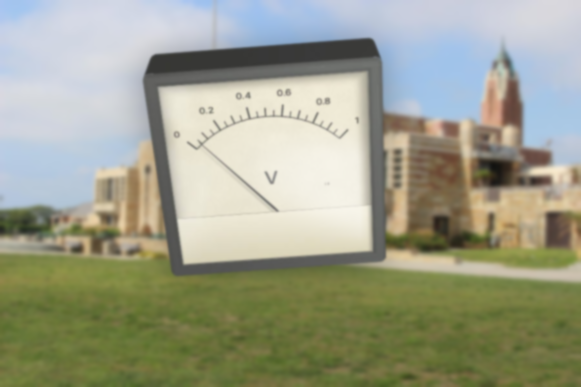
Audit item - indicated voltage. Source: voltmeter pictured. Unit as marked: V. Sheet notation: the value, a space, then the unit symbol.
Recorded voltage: 0.05 V
